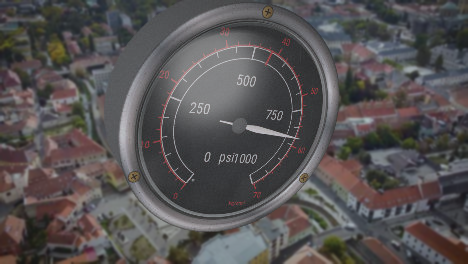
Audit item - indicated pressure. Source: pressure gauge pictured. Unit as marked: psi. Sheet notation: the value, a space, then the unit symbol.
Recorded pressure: 825 psi
